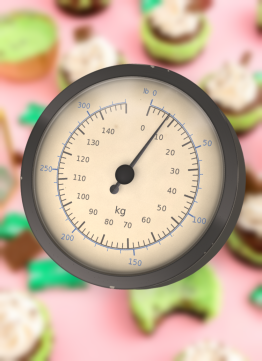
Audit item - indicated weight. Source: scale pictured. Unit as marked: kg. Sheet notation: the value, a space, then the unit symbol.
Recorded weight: 8 kg
